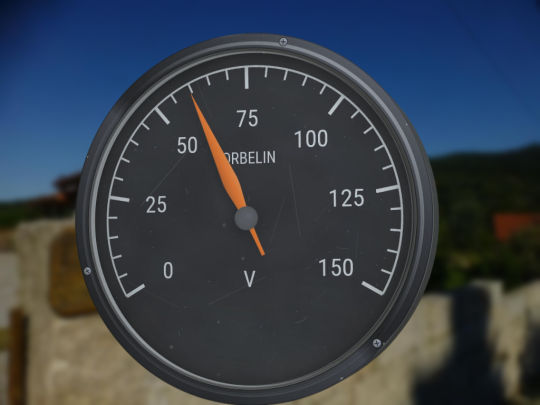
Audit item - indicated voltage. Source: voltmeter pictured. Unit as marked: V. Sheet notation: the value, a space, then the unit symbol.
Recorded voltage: 60 V
